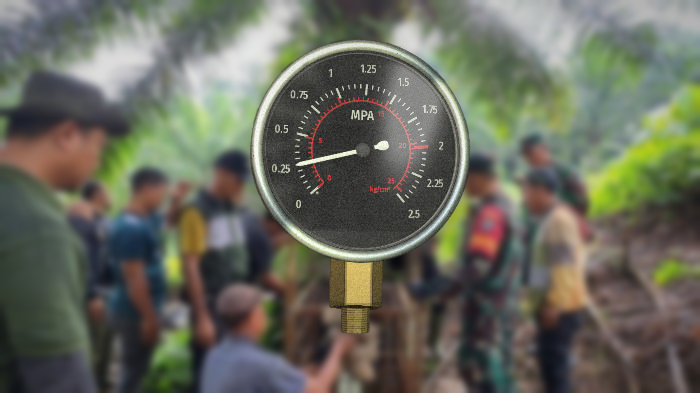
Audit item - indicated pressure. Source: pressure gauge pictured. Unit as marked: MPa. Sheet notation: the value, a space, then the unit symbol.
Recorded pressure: 0.25 MPa
